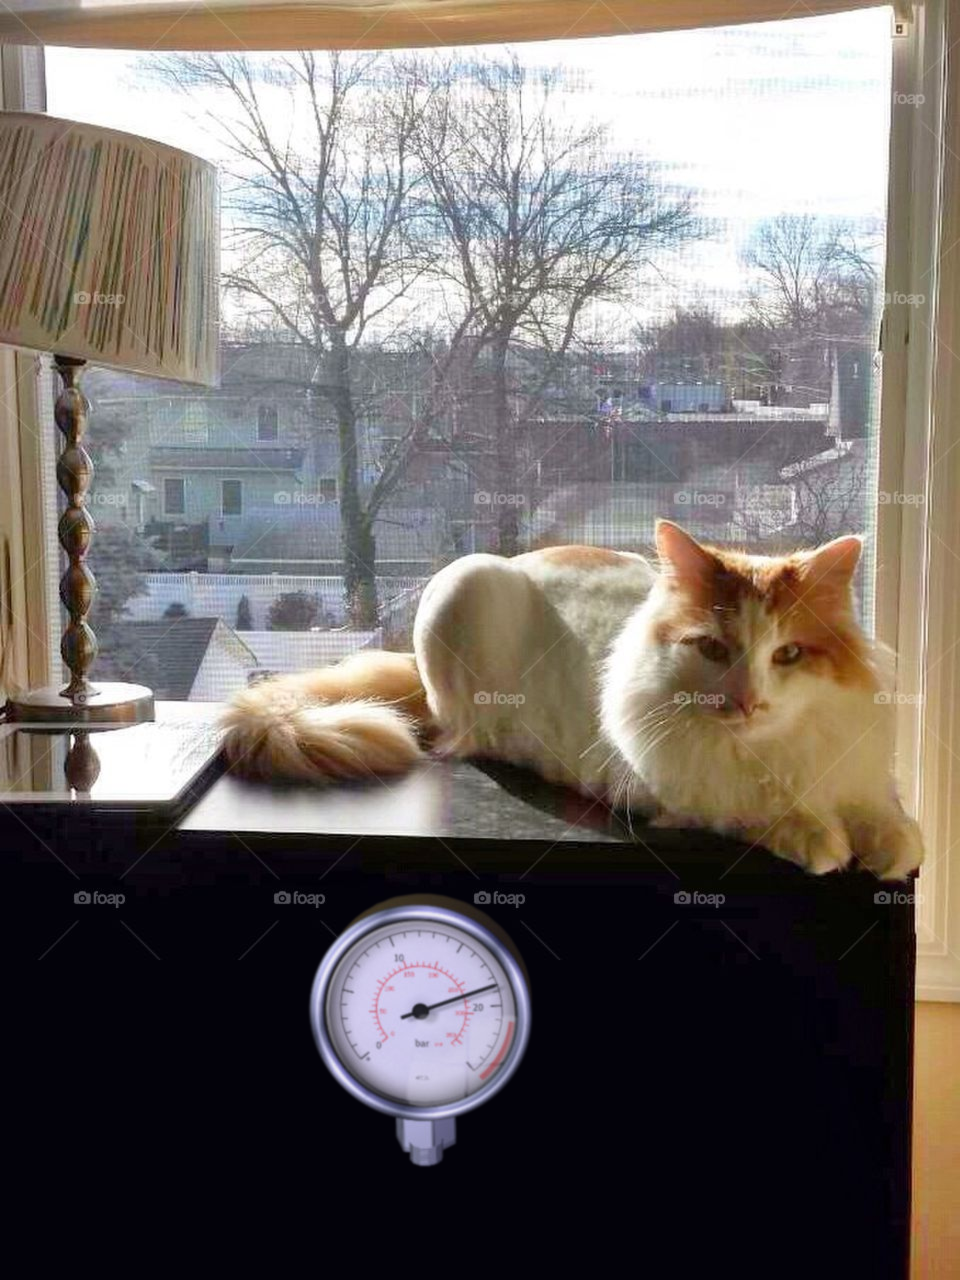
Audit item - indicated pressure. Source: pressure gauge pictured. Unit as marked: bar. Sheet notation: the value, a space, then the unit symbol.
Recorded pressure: 18.5 bar
